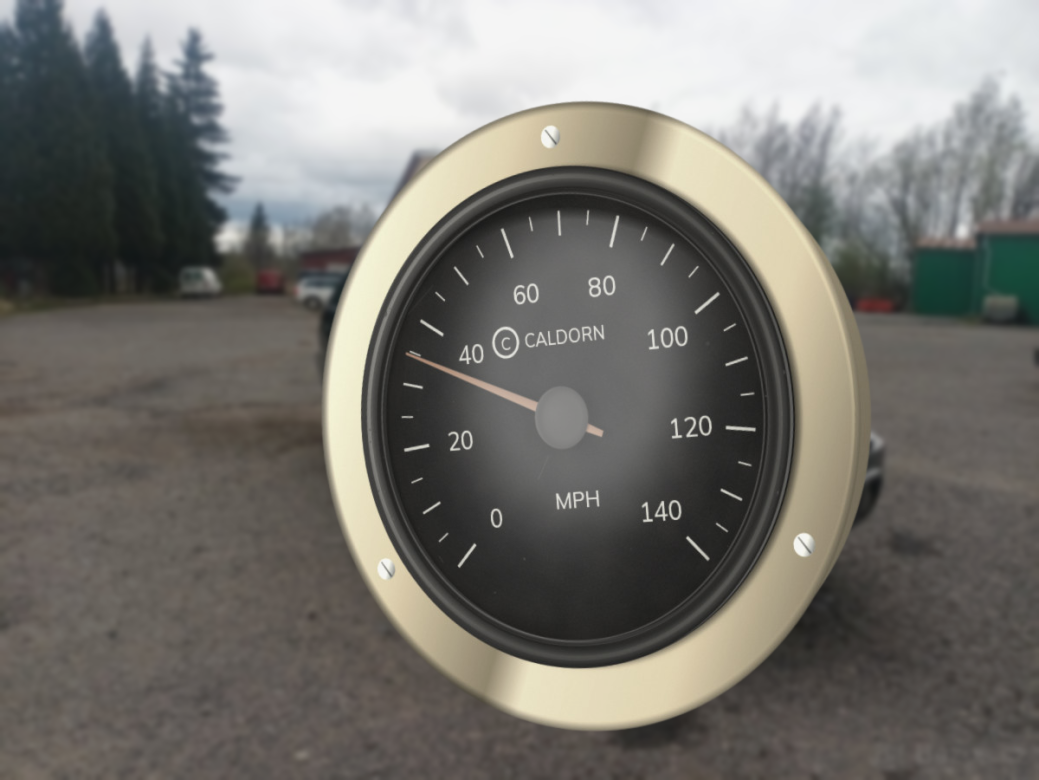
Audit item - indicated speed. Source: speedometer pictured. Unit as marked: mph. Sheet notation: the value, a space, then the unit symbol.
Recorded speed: 35 mph
